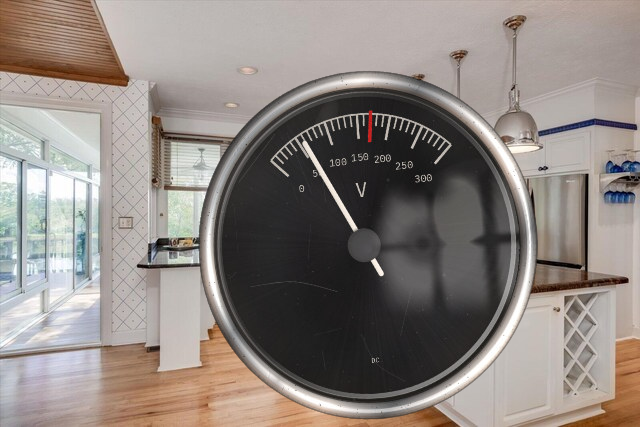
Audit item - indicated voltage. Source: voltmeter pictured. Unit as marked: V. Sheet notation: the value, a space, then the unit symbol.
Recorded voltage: 60 V
